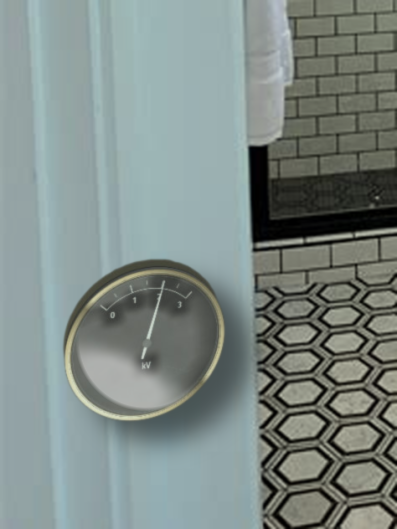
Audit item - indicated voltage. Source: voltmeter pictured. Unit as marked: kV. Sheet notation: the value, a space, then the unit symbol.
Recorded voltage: 2 kV
